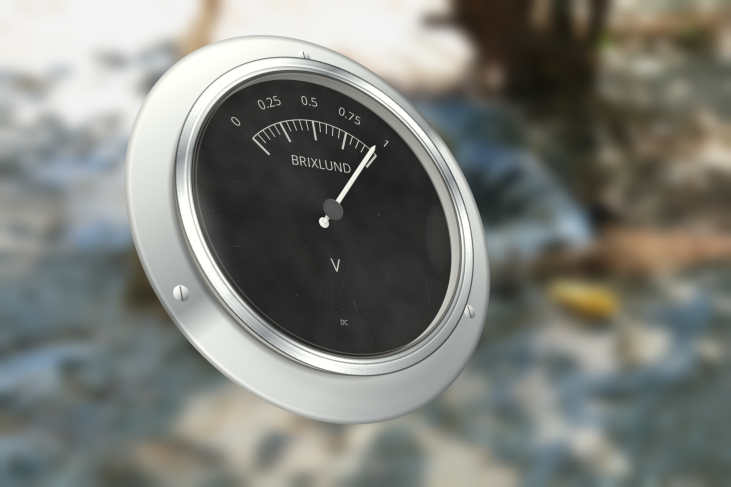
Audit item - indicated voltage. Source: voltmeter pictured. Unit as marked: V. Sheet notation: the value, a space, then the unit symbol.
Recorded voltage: 0.95 V
